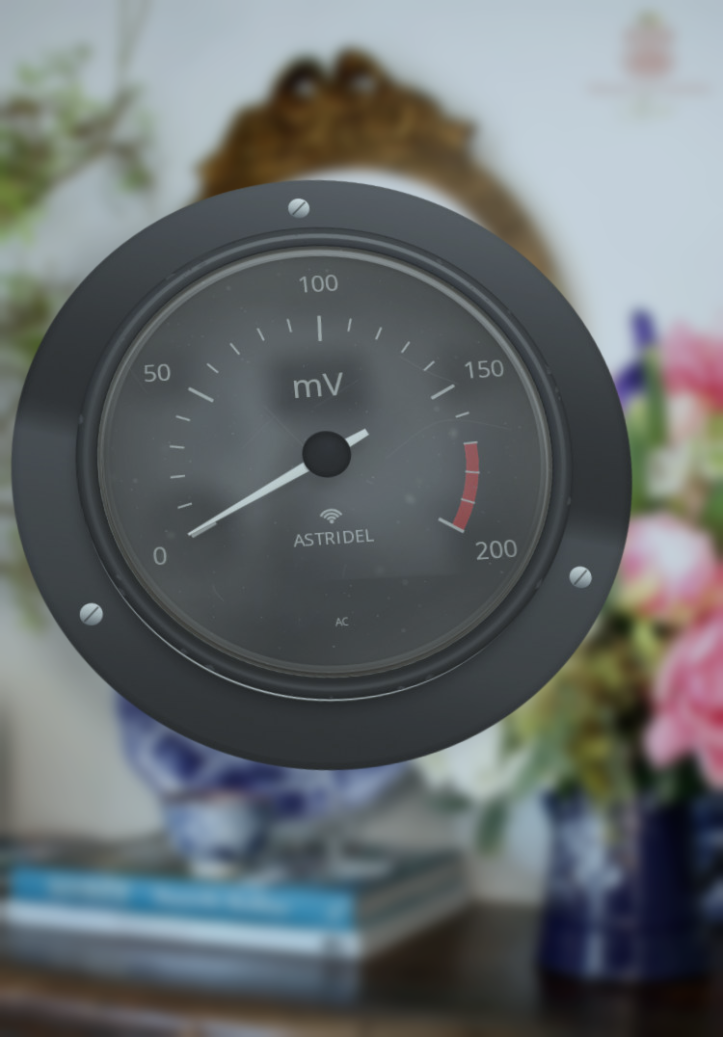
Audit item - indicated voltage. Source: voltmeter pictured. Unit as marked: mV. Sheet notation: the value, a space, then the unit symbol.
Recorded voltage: 0 mV
